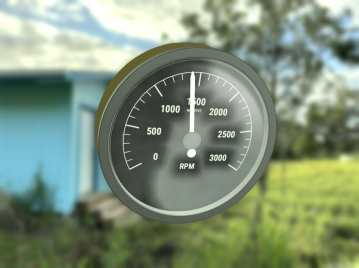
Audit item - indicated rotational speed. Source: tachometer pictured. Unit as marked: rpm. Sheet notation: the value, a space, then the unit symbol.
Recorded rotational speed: 1400 rpm
